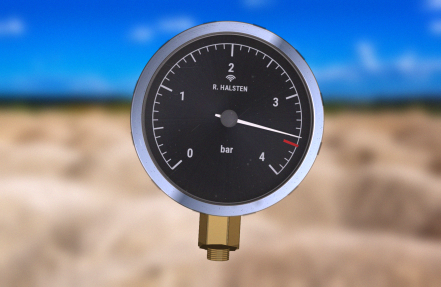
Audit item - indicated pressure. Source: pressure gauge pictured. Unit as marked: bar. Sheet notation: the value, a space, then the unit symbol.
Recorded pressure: 3.5 bar
